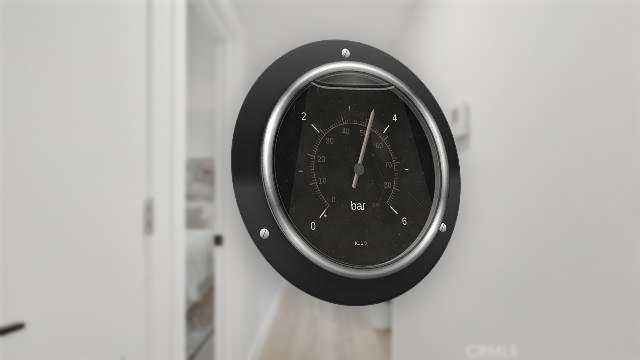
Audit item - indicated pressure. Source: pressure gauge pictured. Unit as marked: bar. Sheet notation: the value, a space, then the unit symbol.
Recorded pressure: 3.5 bar
